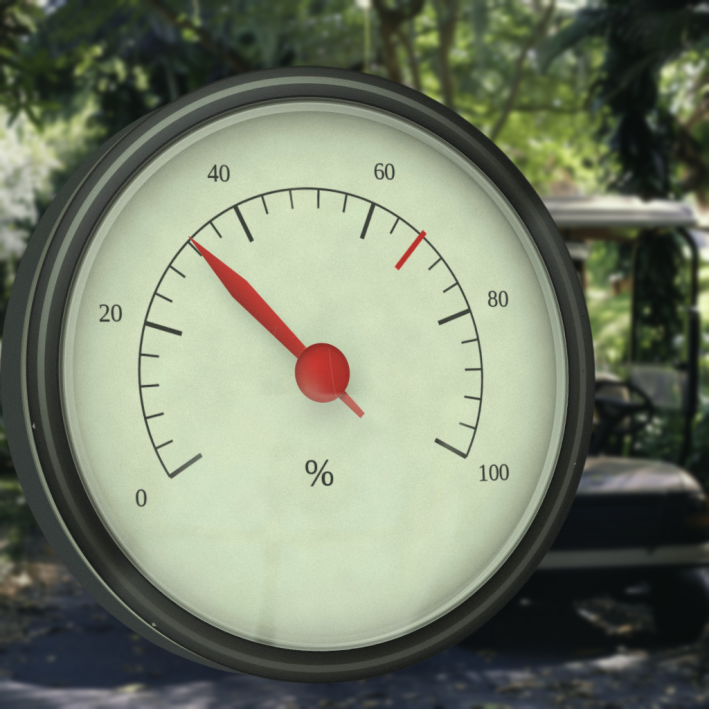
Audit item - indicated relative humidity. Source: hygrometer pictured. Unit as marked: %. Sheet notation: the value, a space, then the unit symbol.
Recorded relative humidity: 32 %
